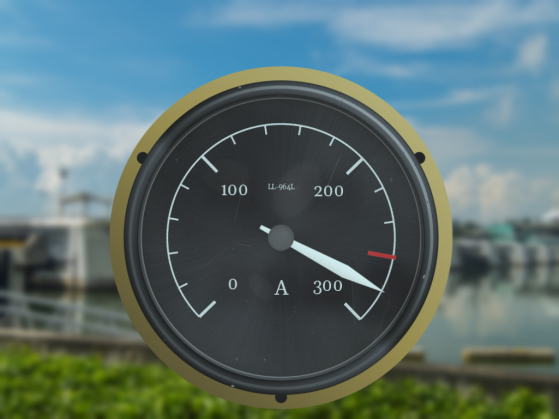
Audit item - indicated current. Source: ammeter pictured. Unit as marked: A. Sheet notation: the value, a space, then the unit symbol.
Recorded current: 280 A
